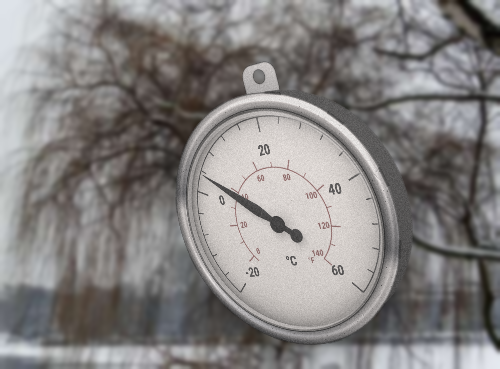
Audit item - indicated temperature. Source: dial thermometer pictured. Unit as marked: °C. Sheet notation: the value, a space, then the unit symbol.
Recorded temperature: 4 °C
